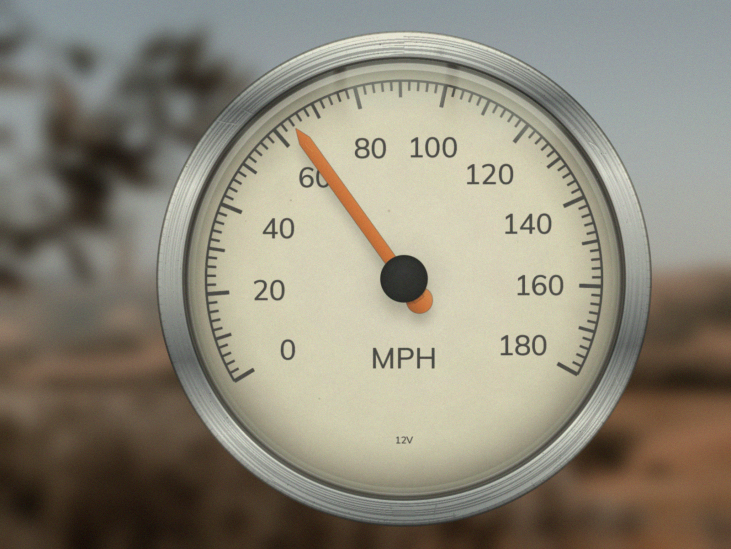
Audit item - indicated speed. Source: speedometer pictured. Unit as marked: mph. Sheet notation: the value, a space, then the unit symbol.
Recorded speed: 64 mph
